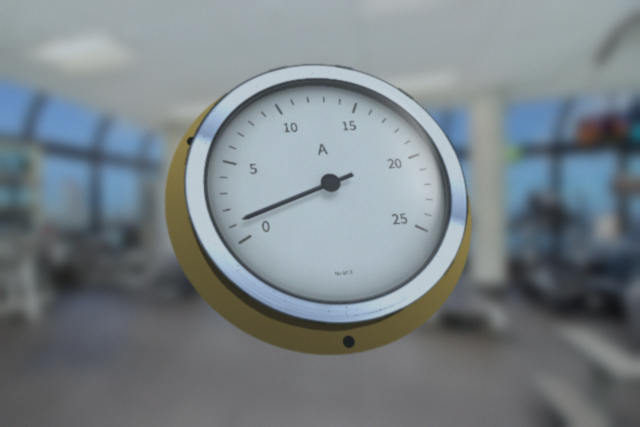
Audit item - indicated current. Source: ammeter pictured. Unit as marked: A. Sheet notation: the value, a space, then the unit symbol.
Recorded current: 1 A
